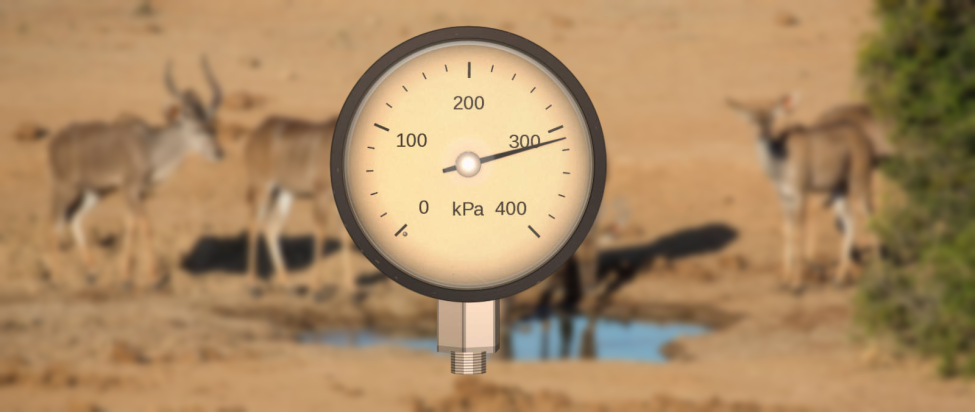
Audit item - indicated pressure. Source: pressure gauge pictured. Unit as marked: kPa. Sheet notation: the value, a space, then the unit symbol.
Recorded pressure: 310 kPa
